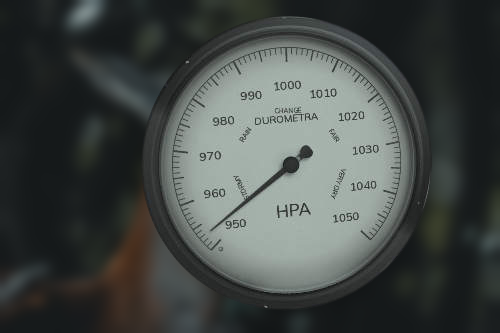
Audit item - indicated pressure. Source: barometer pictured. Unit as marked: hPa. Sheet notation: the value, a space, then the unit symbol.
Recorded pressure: 953 hPa
